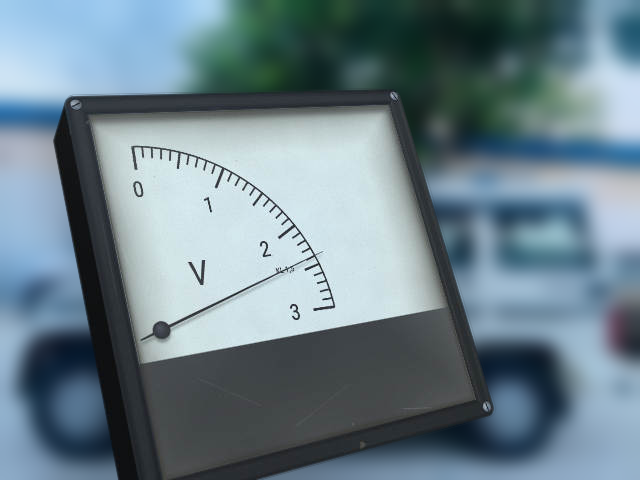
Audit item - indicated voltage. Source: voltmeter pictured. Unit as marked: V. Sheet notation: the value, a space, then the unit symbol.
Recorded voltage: 2.4 V
